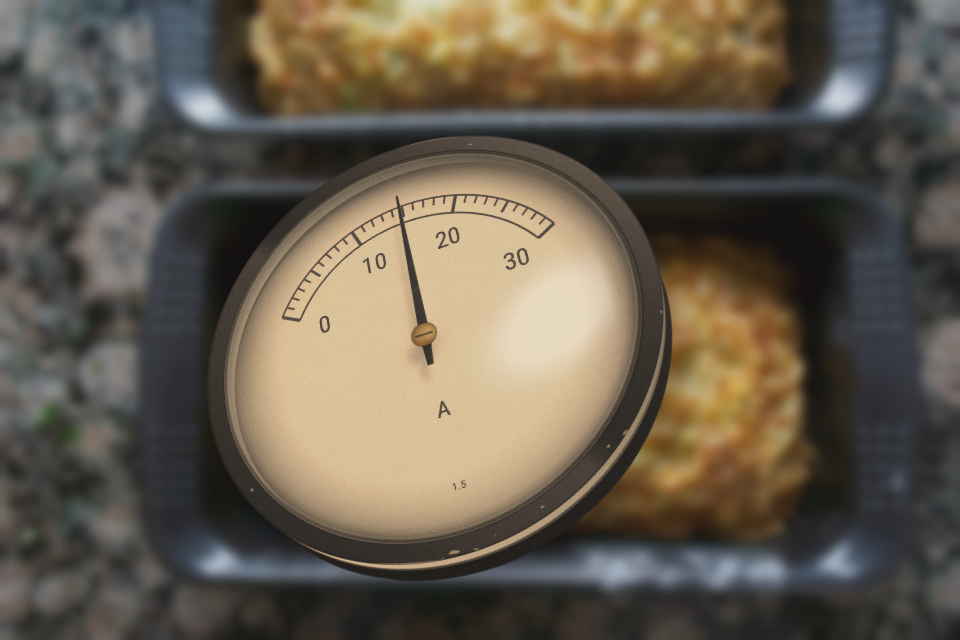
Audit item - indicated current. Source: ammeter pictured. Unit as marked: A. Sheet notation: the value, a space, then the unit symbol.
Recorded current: 15 A
